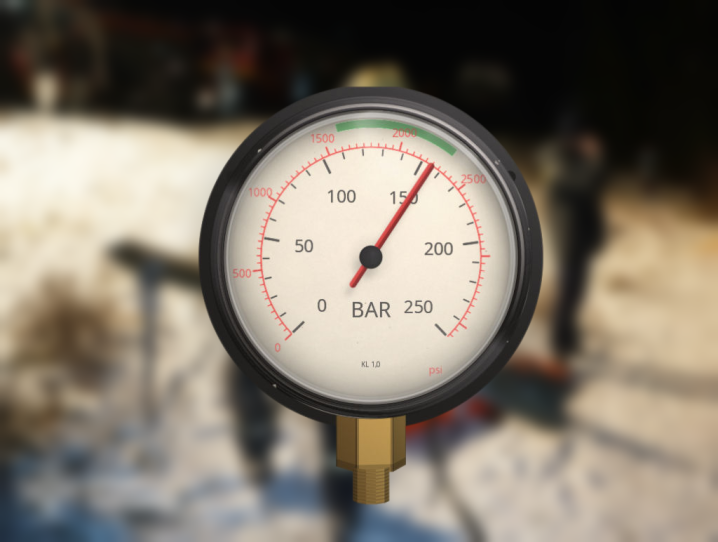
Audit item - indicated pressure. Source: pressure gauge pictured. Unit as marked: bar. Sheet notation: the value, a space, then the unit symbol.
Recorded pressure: 155 bar
